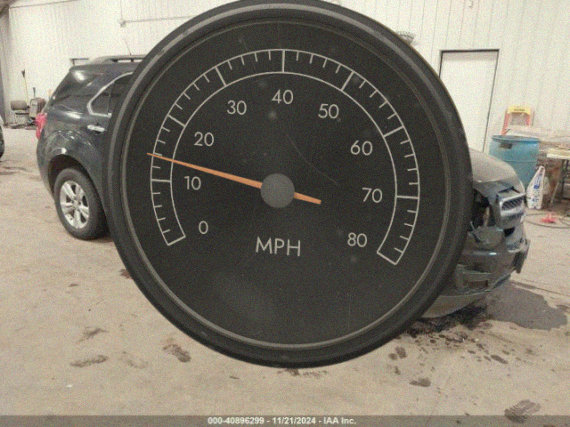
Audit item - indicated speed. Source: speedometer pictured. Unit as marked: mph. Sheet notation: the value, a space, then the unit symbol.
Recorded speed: 14 mph
